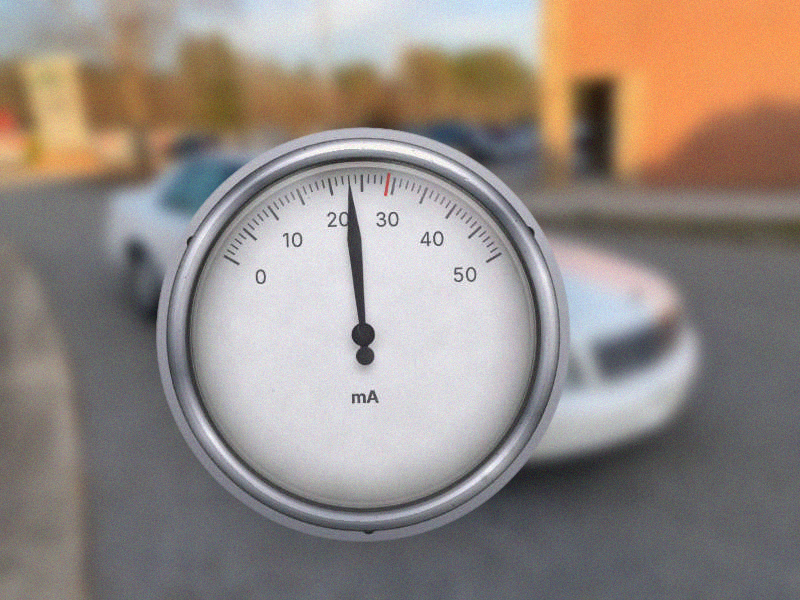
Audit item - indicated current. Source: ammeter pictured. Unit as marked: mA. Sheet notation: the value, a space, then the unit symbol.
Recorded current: 23 mA
